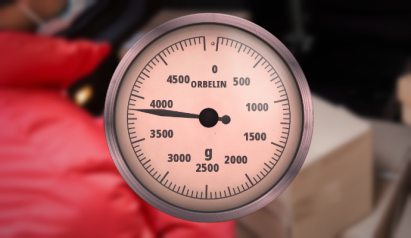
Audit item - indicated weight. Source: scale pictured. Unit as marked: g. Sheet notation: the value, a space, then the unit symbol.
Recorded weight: 3850 g
